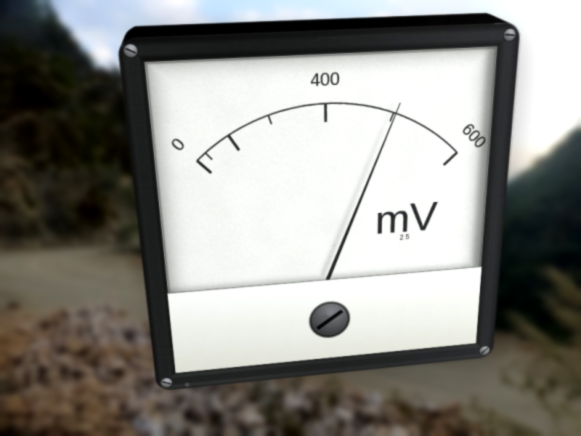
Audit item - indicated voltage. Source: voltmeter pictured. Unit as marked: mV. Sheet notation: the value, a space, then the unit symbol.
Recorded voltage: 500 mV
